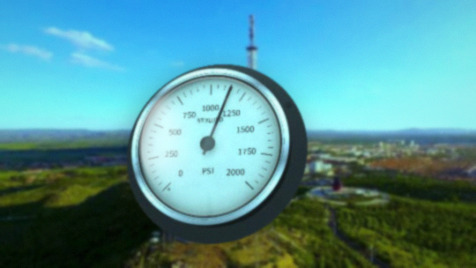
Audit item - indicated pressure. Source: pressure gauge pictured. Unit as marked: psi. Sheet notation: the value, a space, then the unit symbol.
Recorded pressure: 1150 psi
